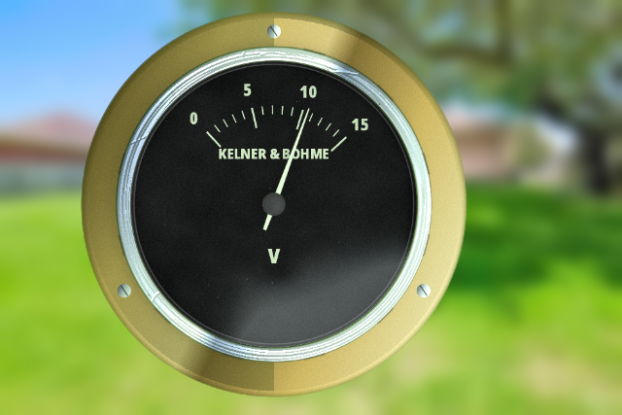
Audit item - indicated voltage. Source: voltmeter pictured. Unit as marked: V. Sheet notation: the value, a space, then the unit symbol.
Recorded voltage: 10.5 V
